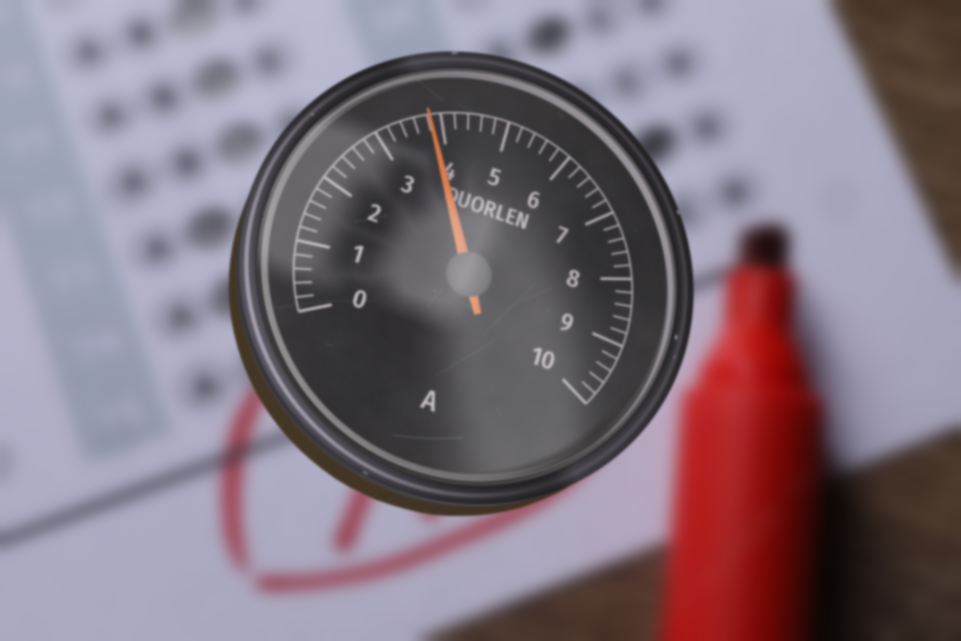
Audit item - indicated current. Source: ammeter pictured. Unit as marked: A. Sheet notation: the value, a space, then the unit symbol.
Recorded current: 3.8 A
